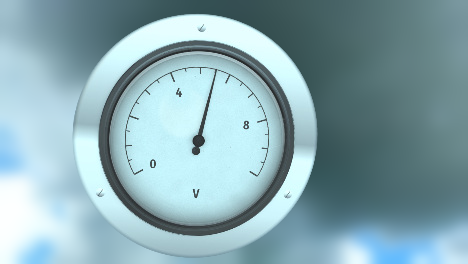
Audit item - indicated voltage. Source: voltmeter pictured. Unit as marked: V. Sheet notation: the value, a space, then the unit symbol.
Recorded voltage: 5.5 V
